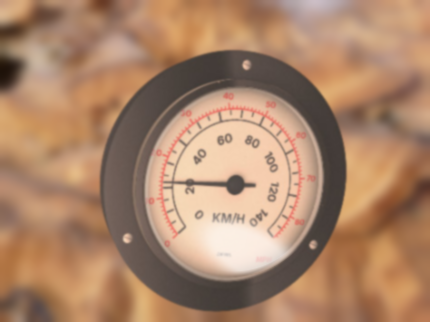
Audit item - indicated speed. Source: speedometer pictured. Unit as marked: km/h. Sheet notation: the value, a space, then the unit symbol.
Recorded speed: 22.5 km/h
